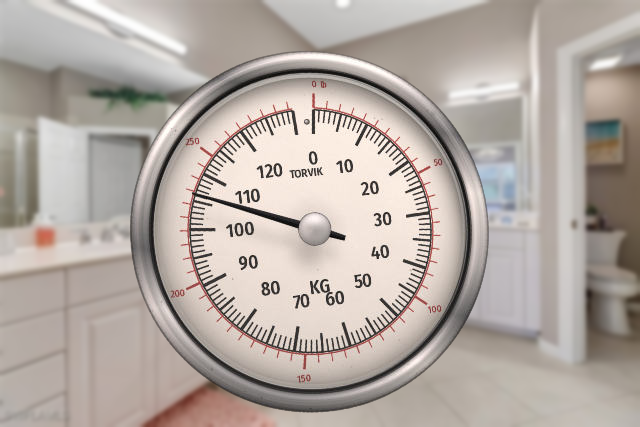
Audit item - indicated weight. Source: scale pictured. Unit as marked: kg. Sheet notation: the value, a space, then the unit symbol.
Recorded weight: 106 kg
